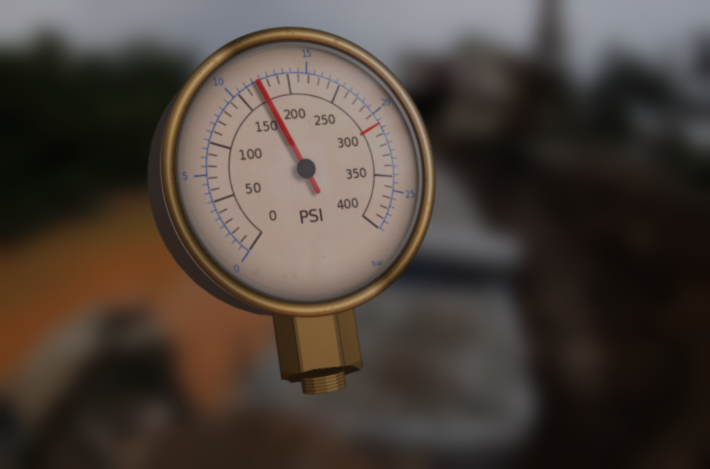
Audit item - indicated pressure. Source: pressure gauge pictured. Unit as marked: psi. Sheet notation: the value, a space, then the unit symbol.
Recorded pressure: 170 psi
